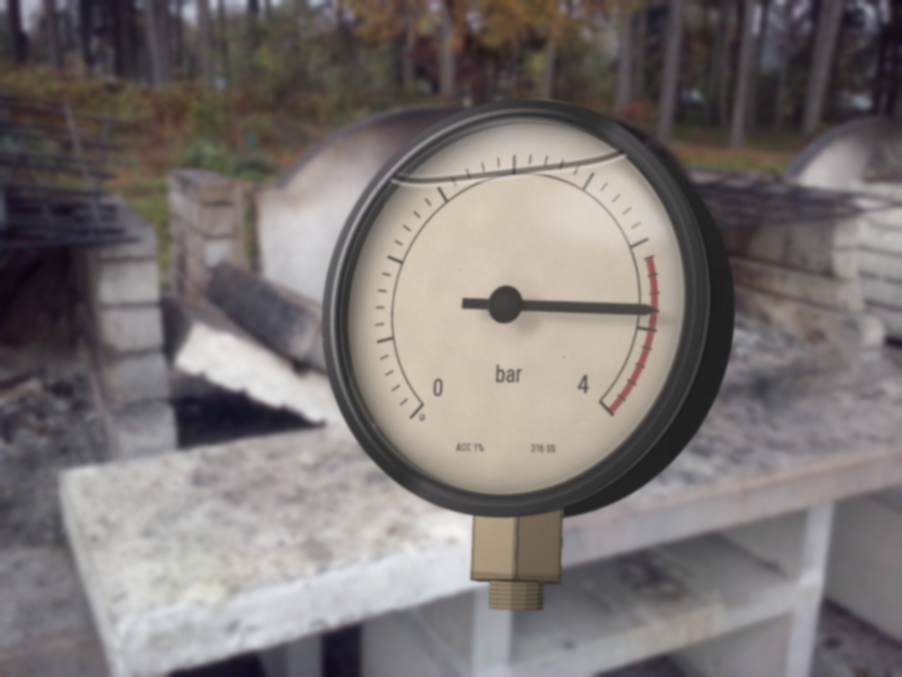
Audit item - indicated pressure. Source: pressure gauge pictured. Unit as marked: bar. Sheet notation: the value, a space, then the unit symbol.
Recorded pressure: 3.4 bar
